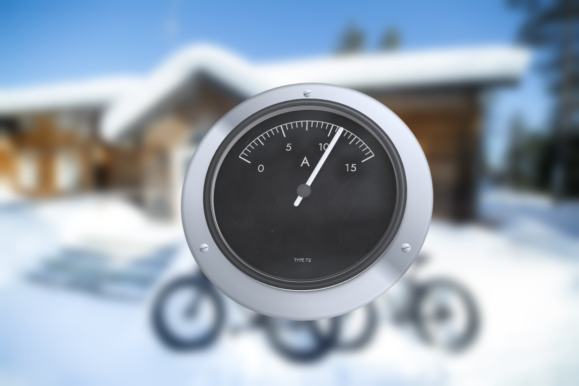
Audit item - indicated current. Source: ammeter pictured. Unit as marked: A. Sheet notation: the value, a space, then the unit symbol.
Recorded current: 11 A
